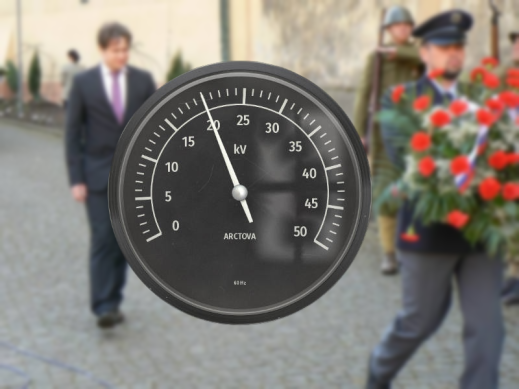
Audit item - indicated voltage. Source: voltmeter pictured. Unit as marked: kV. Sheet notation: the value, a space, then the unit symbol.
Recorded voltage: 20 kV
